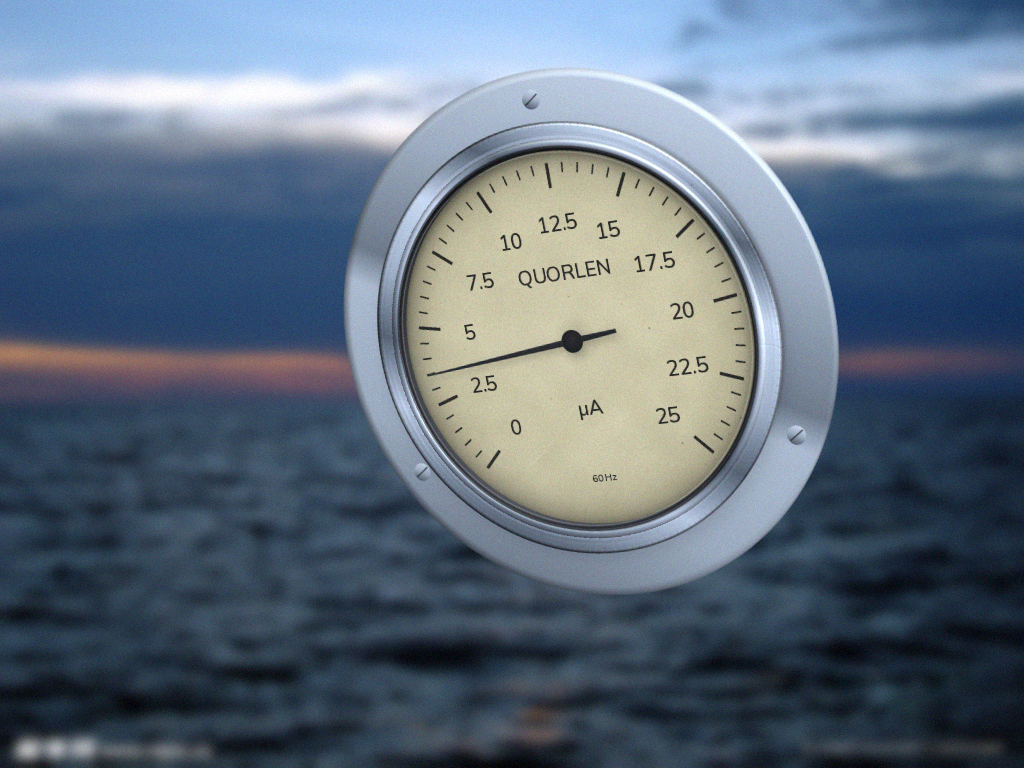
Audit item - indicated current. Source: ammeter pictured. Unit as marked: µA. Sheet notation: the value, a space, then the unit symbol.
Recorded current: 3.5 µA
